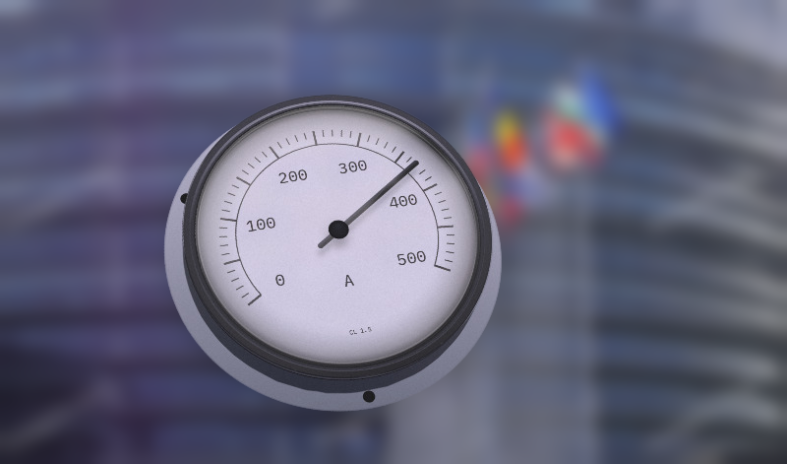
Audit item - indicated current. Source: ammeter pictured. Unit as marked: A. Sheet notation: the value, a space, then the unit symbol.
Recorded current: 370 A
